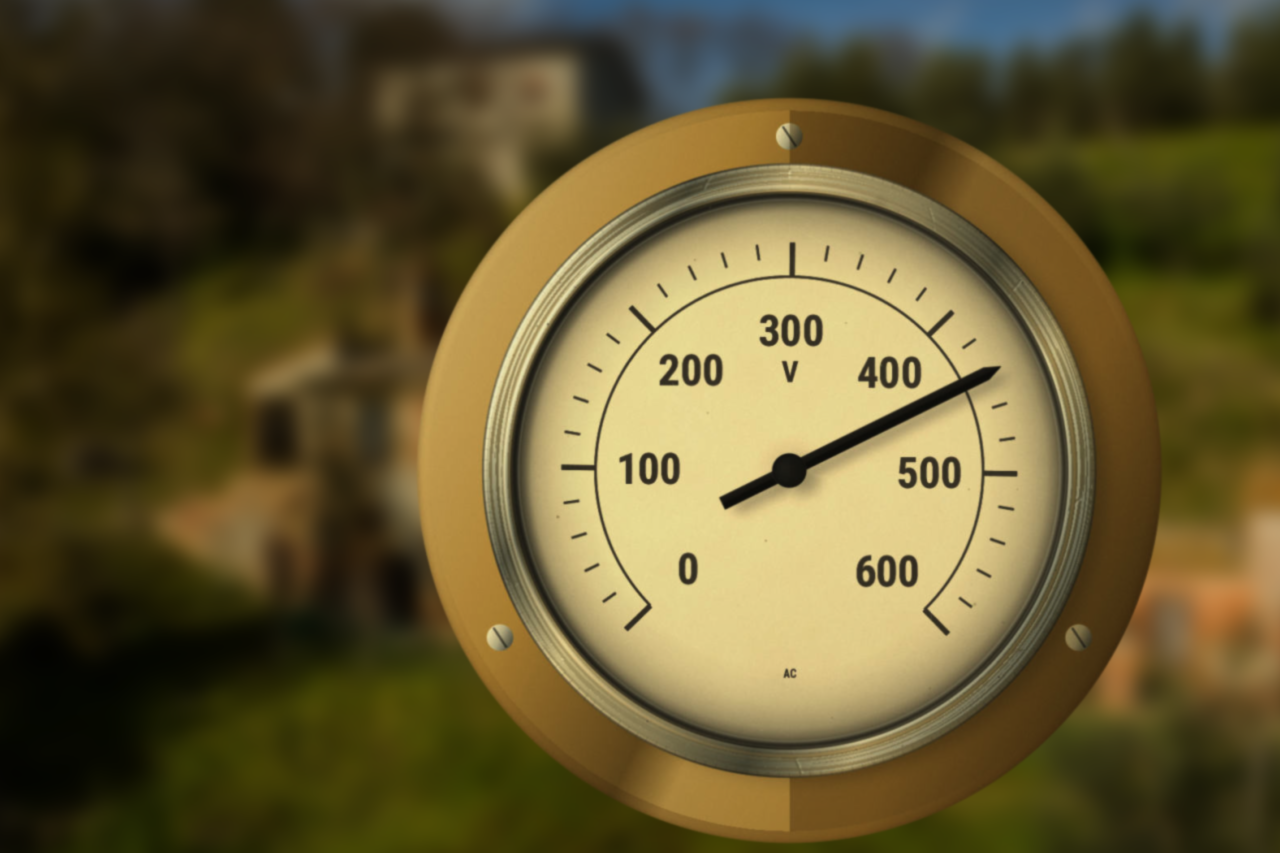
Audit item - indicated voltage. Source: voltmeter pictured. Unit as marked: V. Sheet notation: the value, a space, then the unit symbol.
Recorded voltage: 440 V
